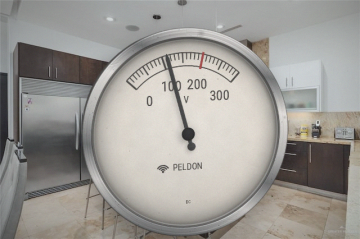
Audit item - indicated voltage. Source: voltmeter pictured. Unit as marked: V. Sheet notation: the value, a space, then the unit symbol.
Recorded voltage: 110 V
